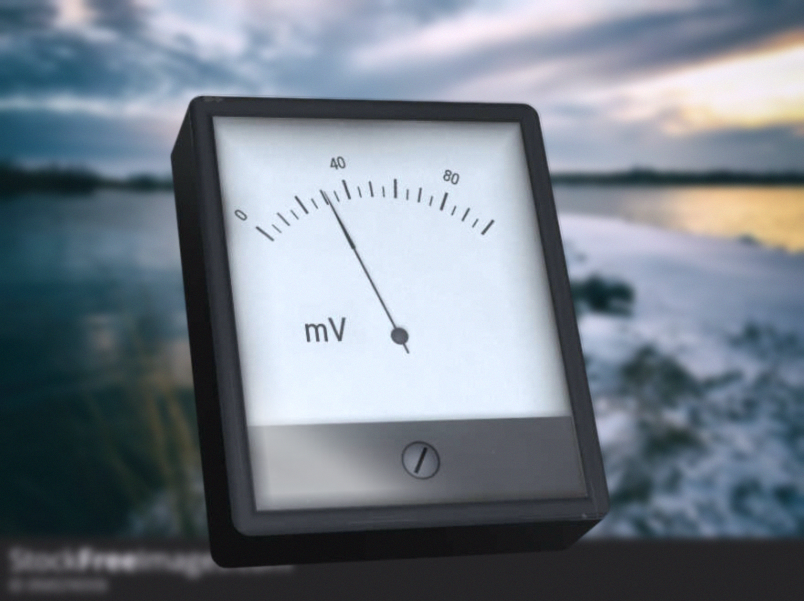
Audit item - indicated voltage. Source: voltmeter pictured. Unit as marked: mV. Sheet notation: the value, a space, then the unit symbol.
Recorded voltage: 30 mV
